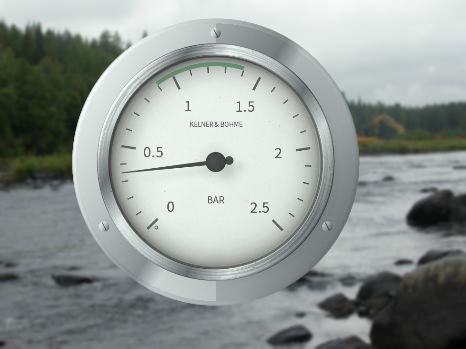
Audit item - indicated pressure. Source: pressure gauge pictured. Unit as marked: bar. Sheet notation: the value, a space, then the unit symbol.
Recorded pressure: 0.35 bar
